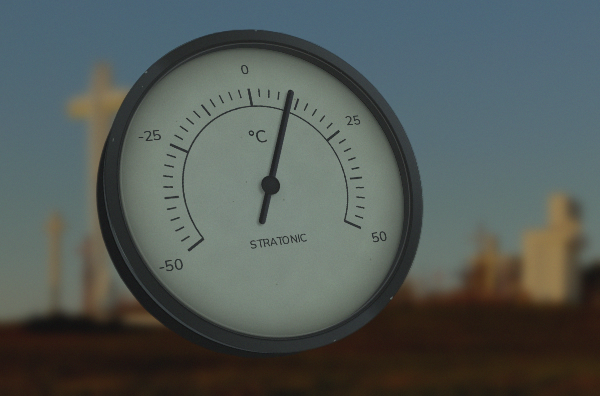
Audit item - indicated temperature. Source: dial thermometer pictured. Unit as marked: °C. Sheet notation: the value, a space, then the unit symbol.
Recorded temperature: 10 °C
